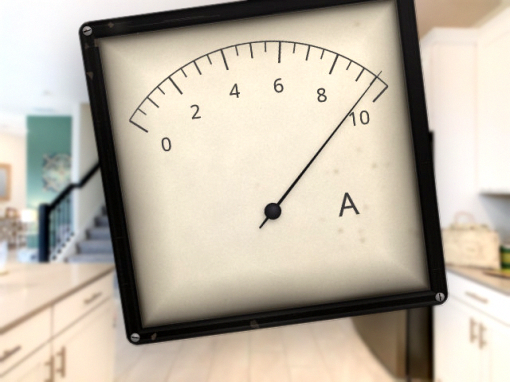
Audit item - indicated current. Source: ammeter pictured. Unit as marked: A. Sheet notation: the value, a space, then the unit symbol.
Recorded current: 9.5 A
